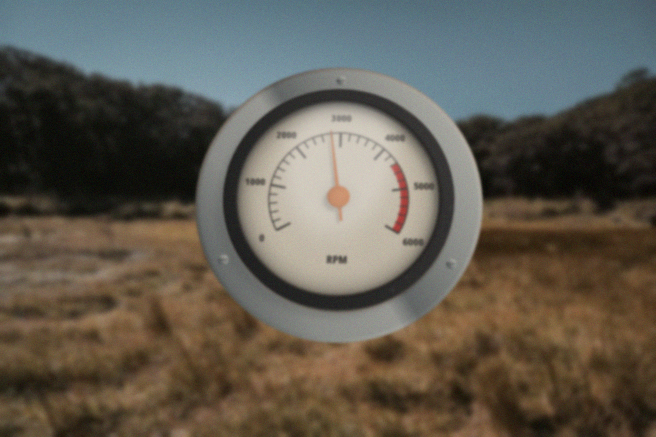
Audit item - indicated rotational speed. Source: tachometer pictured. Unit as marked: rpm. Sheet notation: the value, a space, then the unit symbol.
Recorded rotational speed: 2800 rpm
